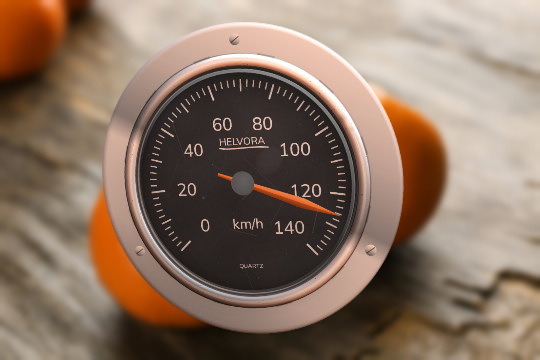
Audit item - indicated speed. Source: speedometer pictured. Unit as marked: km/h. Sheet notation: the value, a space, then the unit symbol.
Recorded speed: 126 km/h
